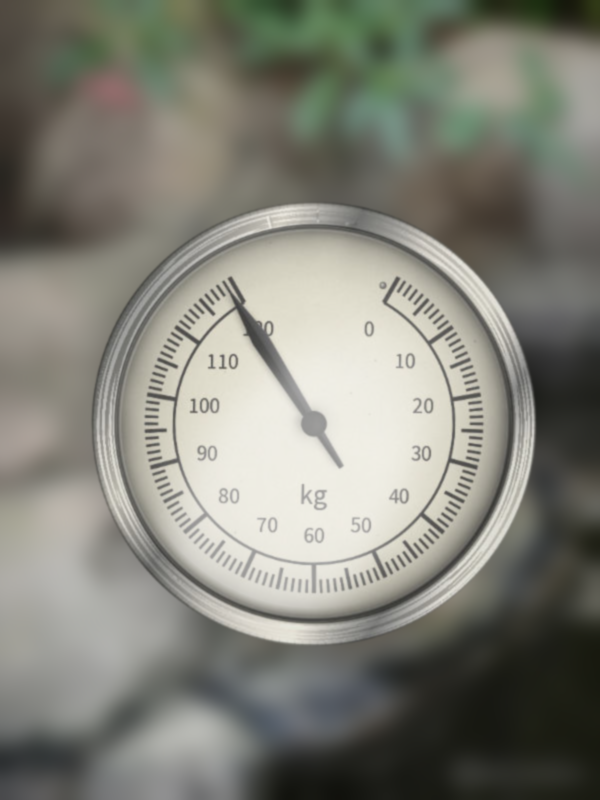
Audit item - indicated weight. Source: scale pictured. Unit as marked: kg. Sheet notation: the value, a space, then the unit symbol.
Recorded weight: 119 kg
